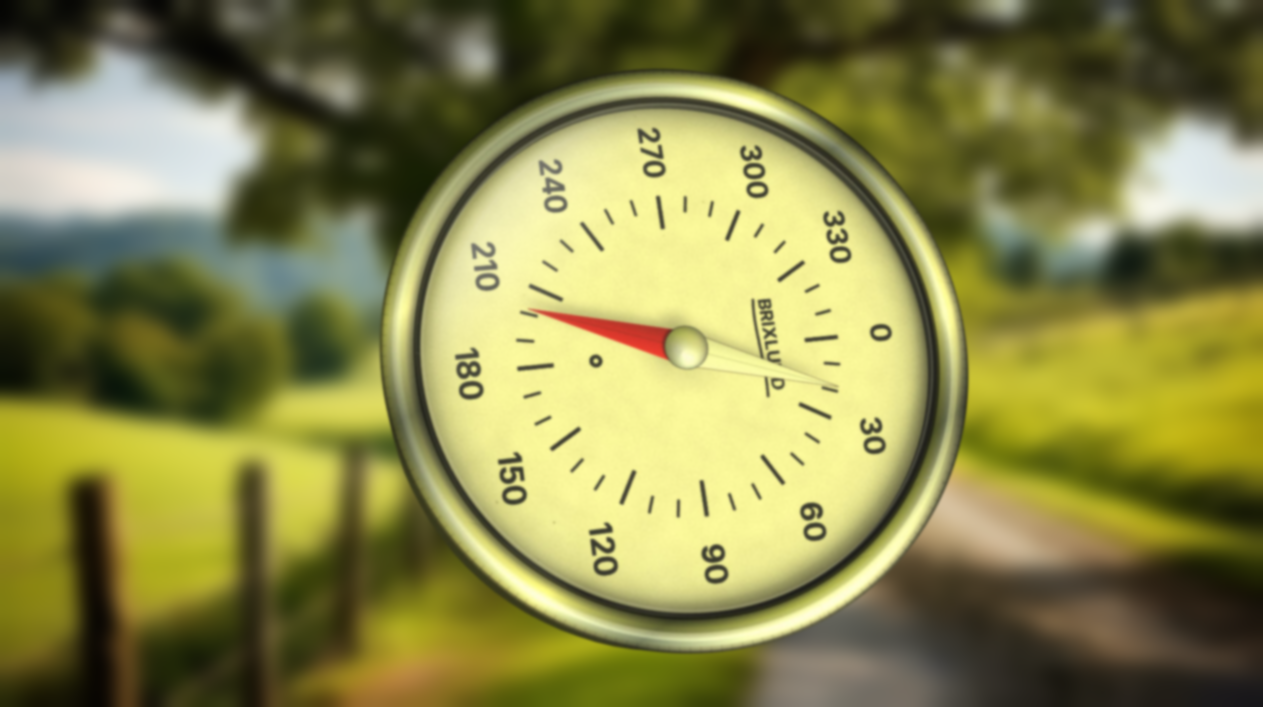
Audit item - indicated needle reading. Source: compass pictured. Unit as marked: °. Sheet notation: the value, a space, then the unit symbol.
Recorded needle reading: 200 °
